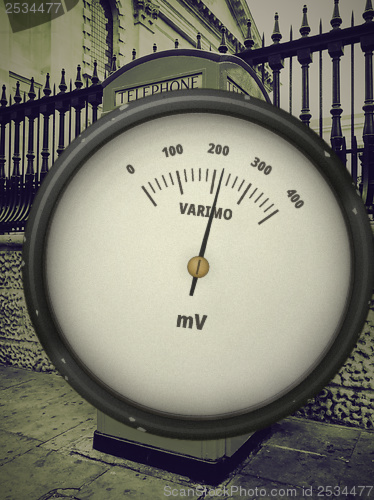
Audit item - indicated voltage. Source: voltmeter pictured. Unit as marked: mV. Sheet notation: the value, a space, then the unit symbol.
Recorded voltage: 220 mV
